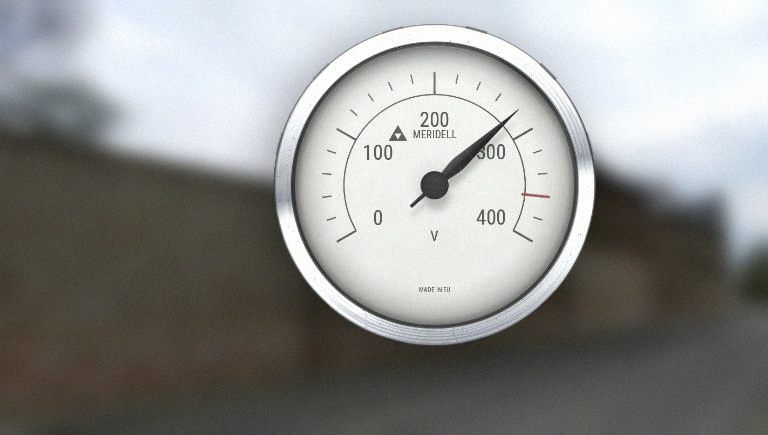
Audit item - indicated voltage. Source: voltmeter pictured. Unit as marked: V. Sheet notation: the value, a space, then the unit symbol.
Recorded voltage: 280 V
